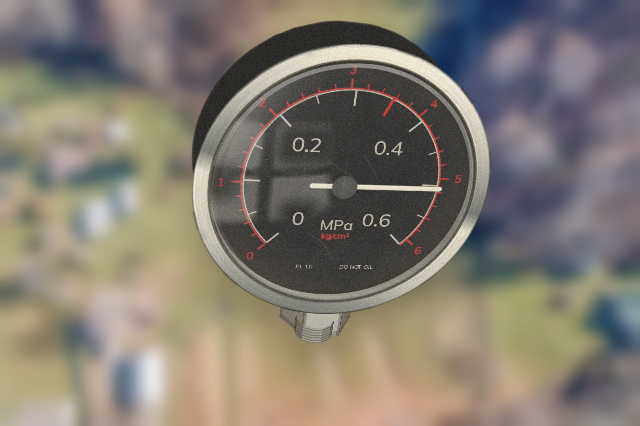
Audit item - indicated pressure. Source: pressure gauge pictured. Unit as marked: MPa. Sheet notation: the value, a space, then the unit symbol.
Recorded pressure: 0.5 MPa
